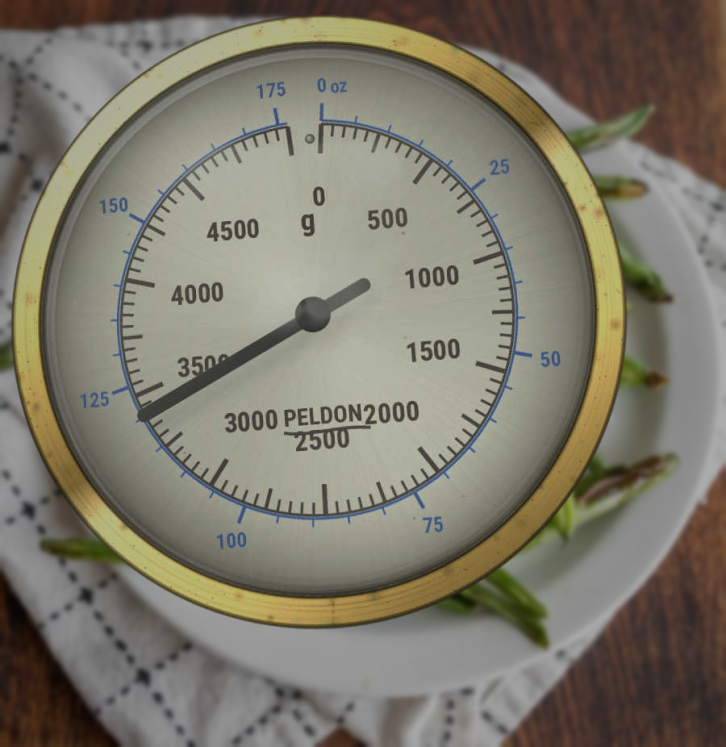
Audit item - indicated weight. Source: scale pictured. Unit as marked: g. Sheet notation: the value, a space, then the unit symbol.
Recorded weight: 3400 g
